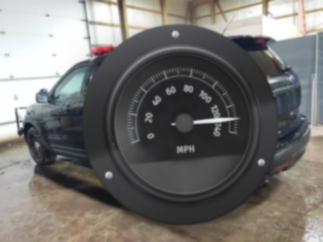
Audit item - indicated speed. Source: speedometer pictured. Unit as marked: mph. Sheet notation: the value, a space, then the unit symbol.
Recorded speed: 130 mph
